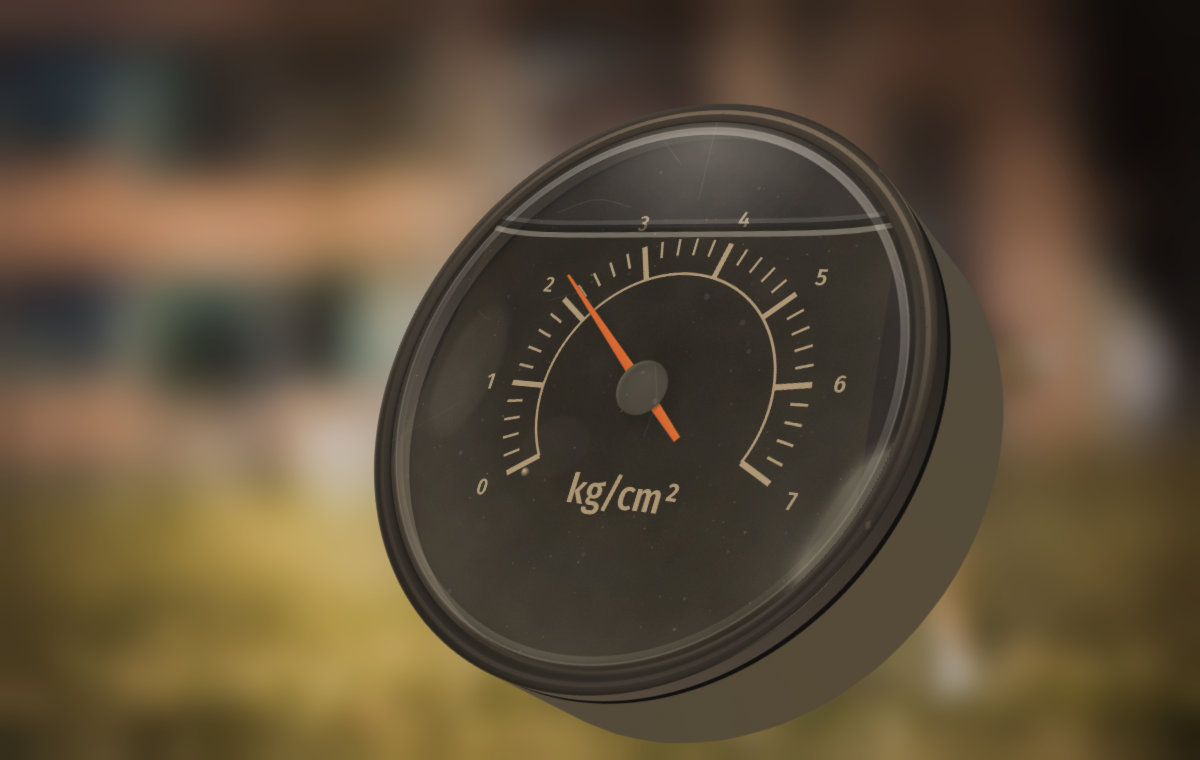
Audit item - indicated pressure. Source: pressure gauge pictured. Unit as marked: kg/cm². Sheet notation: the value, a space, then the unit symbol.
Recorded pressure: 2.2 kg/cm²
